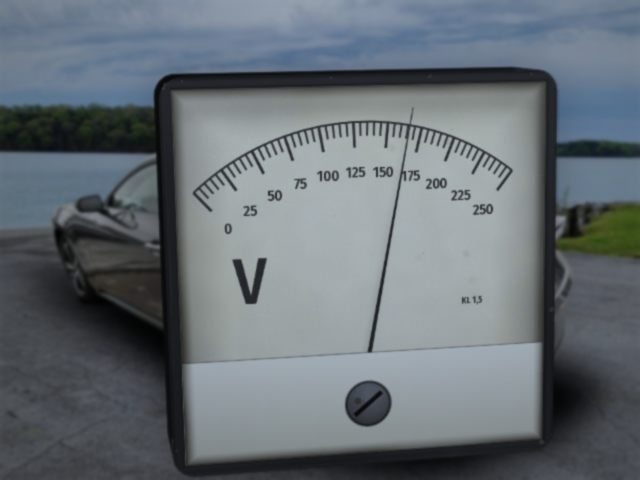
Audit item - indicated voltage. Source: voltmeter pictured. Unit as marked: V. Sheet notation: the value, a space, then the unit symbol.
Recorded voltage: 165 V
